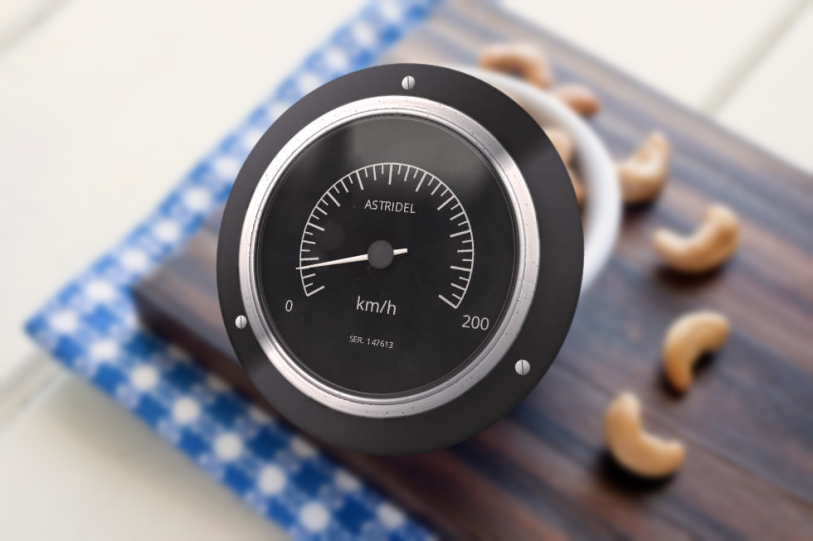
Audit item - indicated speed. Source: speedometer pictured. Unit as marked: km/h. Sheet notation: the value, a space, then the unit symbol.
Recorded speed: 15 km/h
